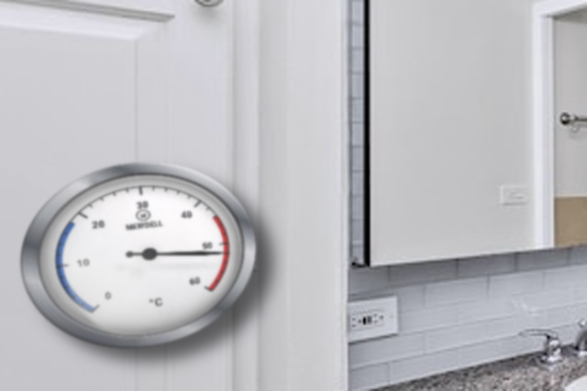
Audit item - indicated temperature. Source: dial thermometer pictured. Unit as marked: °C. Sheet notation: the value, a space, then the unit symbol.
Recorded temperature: 52 °C
